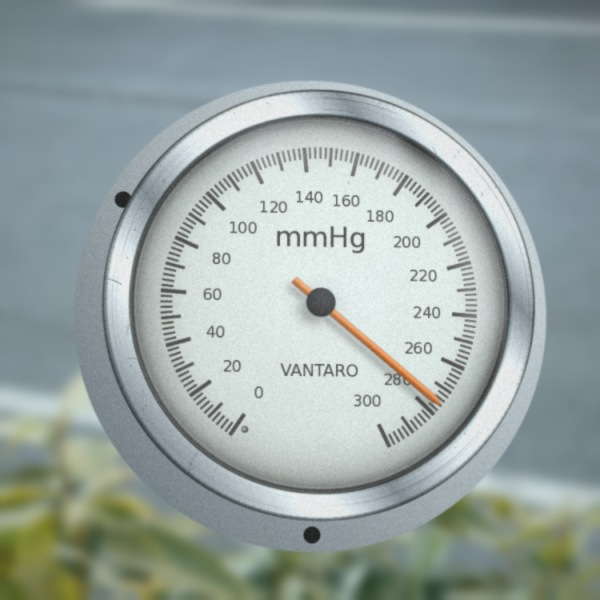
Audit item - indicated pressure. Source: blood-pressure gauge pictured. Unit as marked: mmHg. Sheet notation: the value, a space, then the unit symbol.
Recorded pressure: 276 mmHg
